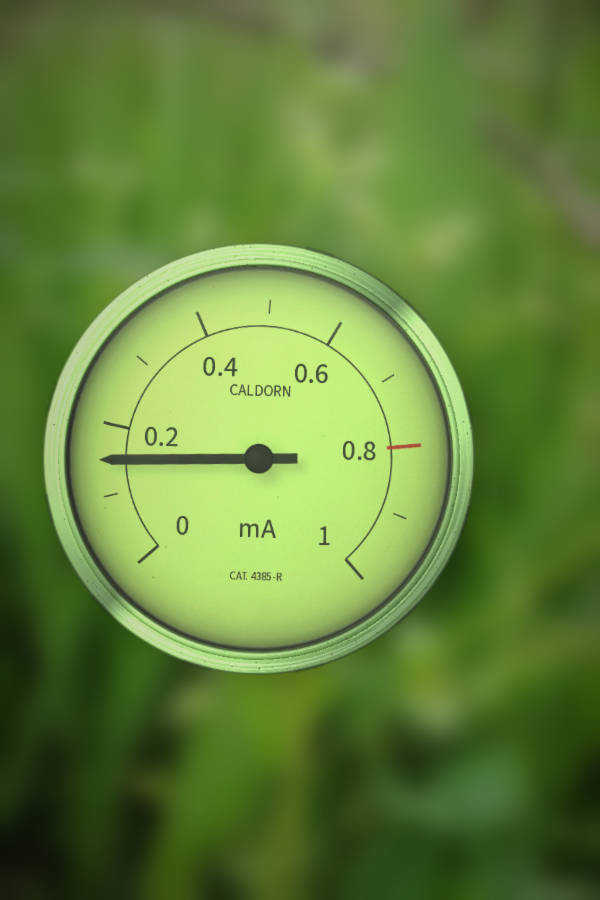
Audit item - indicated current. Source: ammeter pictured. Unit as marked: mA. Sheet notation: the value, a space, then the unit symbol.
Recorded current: 0.15 mA
